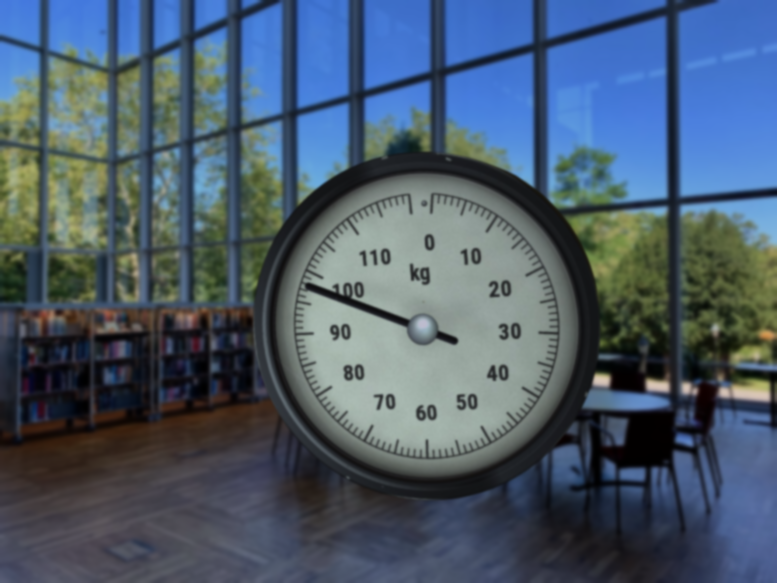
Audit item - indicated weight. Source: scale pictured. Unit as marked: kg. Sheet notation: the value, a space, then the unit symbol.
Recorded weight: 98 kg
